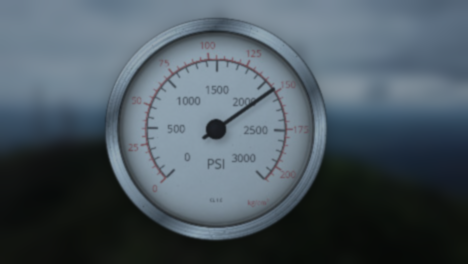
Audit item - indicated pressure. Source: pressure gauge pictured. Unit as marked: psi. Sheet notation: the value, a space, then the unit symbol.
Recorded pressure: 2100 psi
